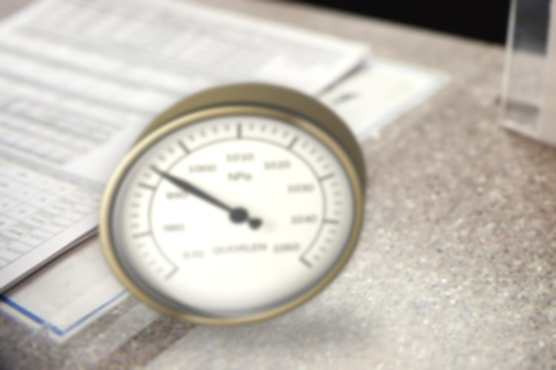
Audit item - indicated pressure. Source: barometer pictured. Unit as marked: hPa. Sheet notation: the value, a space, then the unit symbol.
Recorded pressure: 994 hPa
